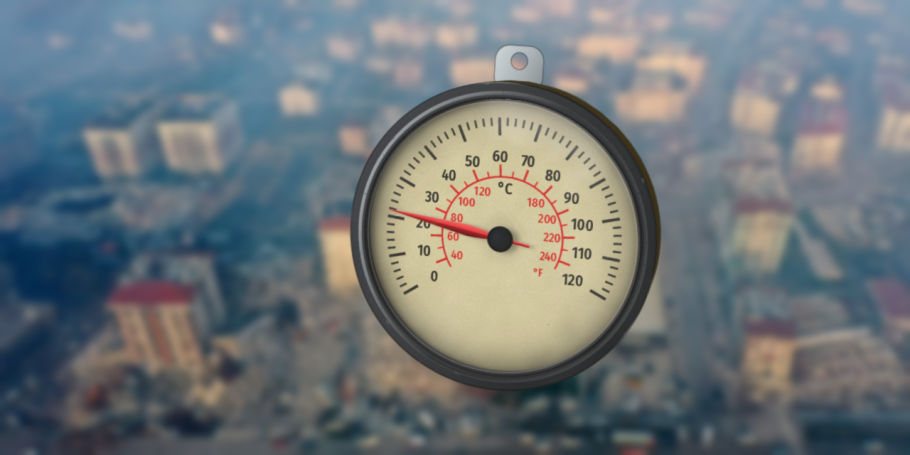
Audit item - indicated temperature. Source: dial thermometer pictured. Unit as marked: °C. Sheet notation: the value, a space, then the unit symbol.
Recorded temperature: 22 °C
